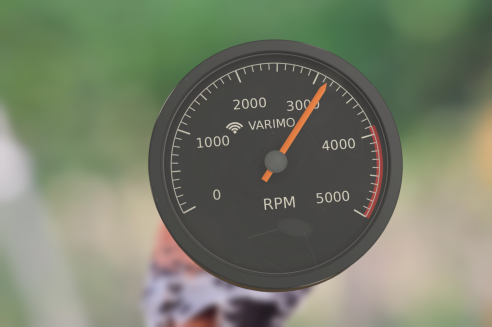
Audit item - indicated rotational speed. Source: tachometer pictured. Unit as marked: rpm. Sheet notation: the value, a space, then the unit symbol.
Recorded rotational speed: 3150 rpm
